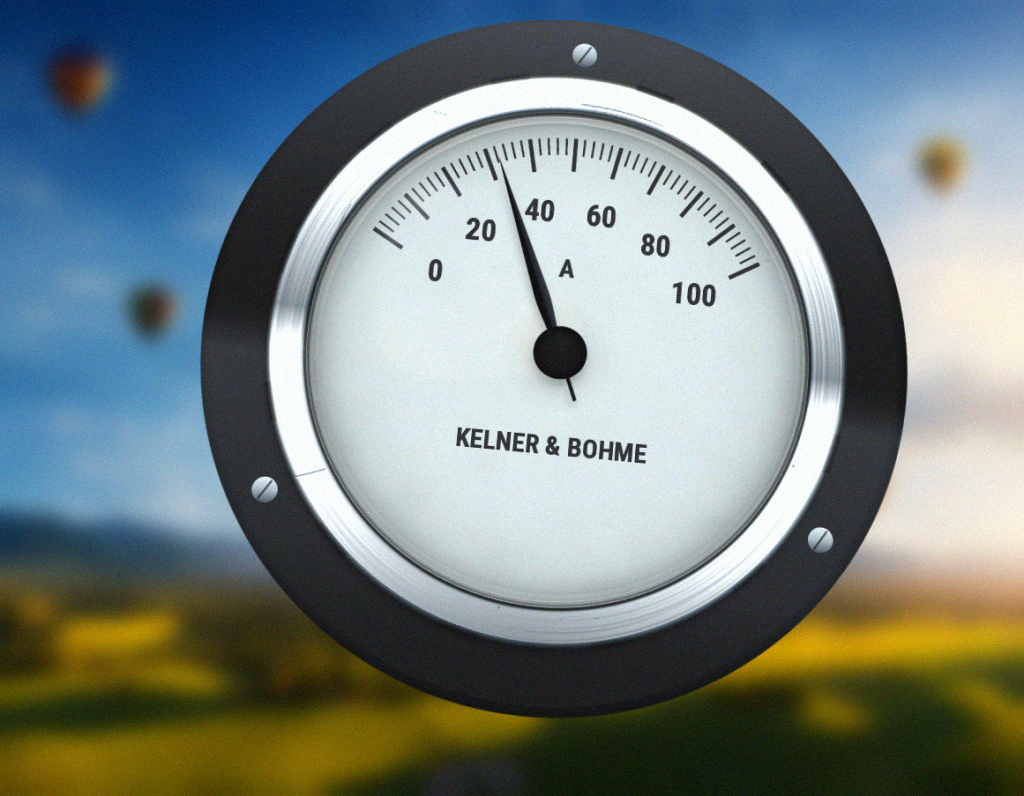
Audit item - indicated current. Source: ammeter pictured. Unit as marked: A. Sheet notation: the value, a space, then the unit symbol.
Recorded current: 32 A
